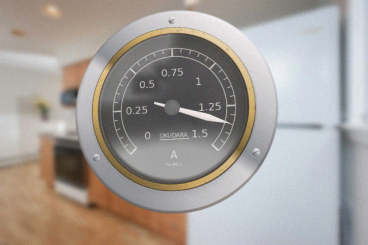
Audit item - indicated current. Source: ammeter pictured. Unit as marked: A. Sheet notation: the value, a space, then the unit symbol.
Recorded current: 1.35 A
